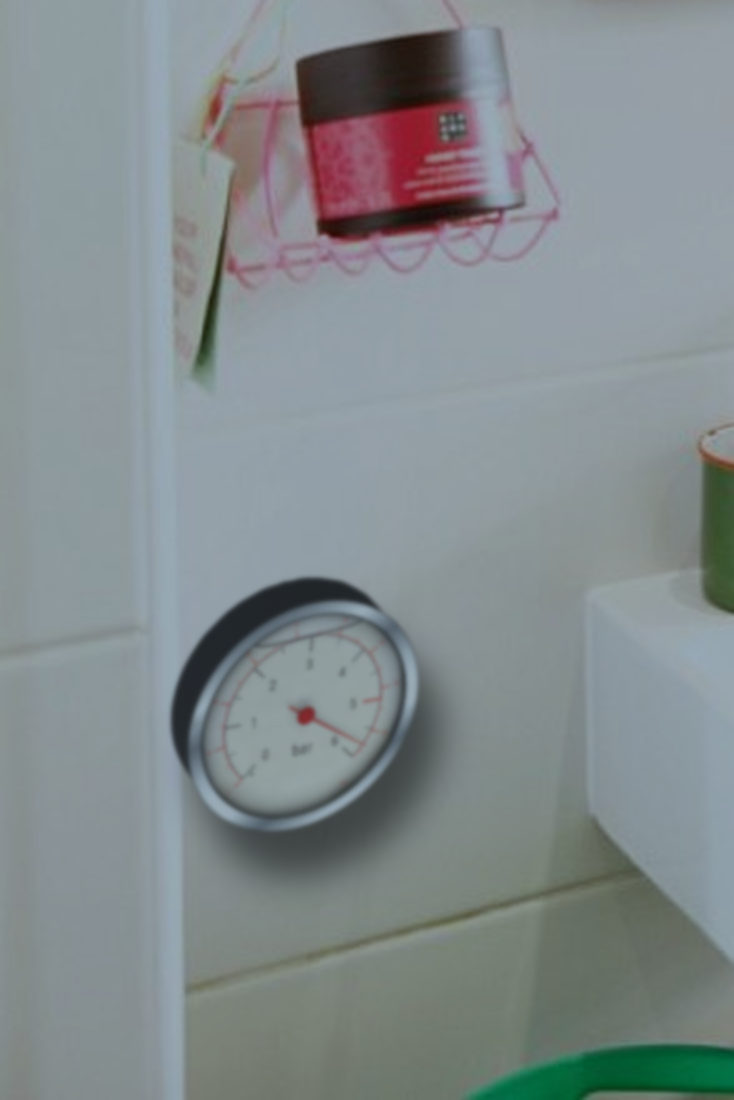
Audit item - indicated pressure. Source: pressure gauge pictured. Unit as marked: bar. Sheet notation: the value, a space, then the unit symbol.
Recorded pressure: 5.75 bar
